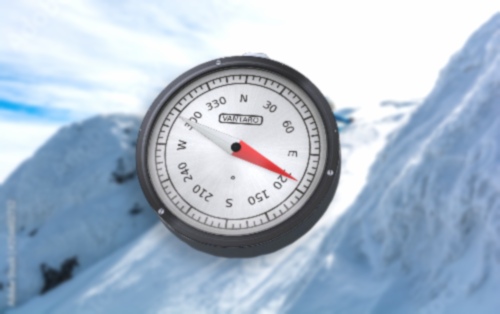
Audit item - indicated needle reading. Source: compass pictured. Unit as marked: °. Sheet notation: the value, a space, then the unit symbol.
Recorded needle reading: 115 °
